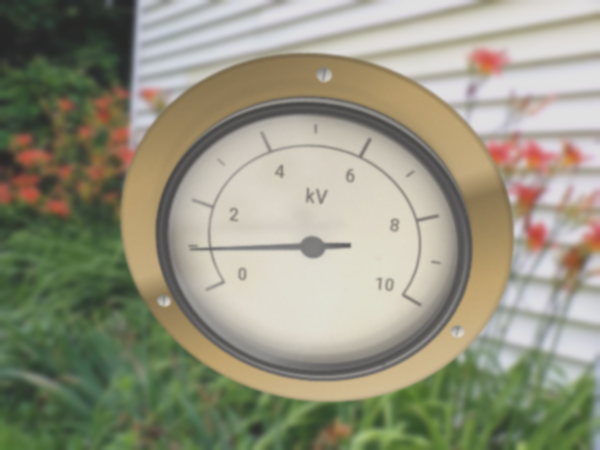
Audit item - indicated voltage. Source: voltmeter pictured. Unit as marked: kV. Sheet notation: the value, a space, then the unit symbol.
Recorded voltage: 1 kV
